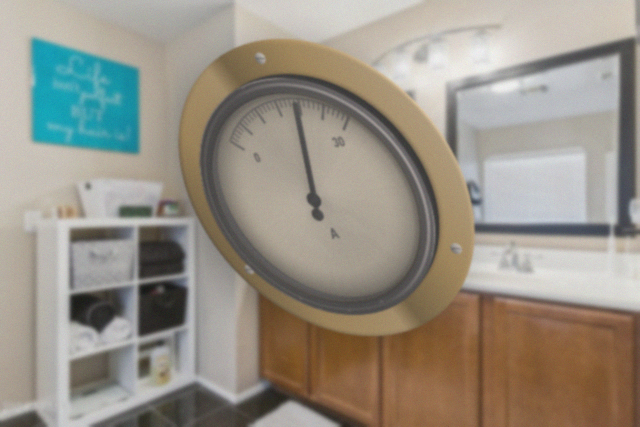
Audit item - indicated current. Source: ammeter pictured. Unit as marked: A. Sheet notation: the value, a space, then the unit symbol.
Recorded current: 20 A
